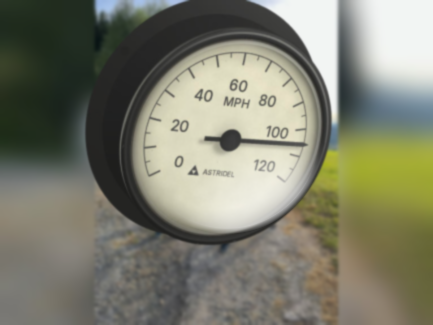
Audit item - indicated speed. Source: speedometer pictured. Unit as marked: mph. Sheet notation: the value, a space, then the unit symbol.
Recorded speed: 105 mph
